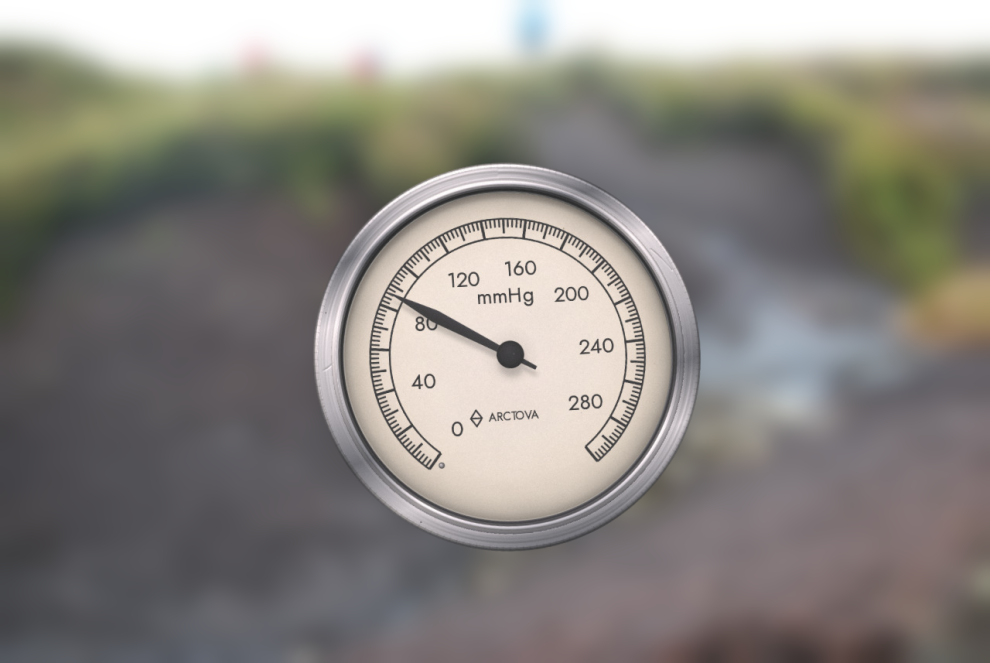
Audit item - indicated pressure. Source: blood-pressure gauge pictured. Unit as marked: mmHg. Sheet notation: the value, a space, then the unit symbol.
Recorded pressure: 86 mmHg
